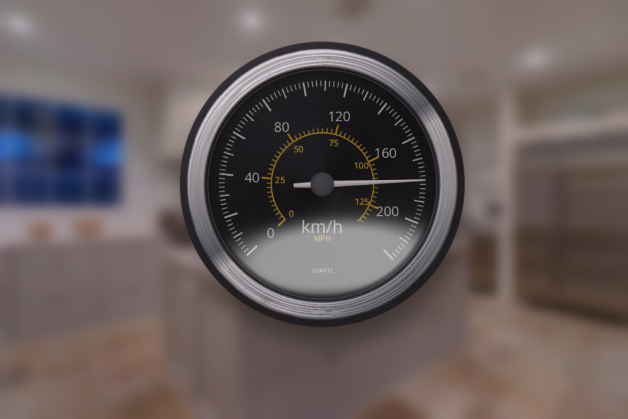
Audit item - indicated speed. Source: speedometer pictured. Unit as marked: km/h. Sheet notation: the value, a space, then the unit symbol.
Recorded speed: 180 km/h
